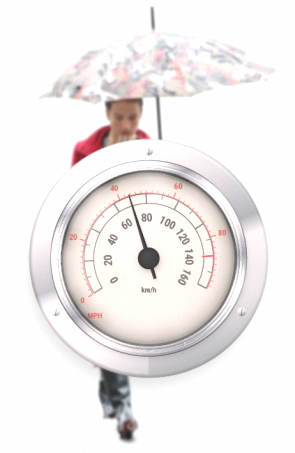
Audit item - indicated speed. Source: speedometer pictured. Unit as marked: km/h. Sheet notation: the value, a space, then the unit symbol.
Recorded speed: 70 km/h
